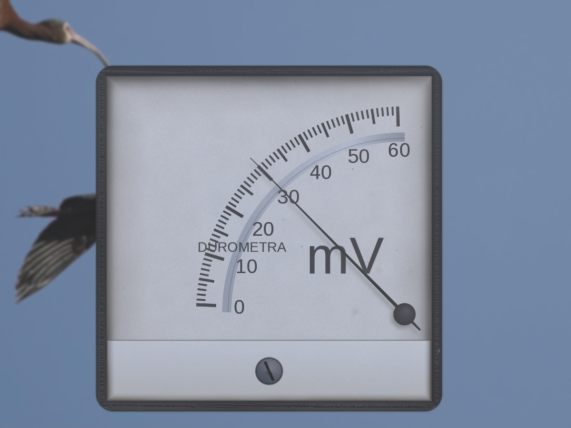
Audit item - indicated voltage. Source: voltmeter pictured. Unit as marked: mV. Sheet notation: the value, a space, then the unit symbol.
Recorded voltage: 30 mV
